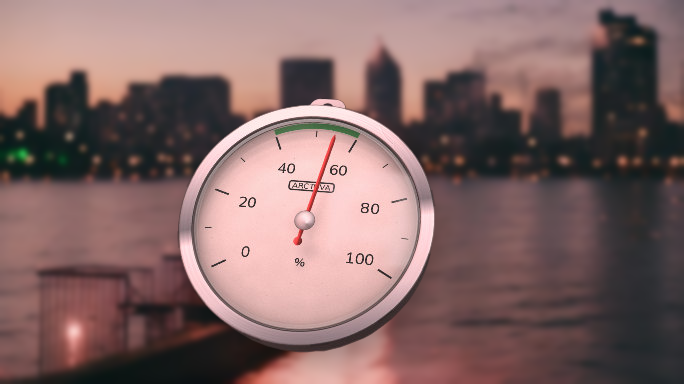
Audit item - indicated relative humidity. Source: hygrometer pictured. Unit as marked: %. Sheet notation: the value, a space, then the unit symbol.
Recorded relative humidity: 55 %
